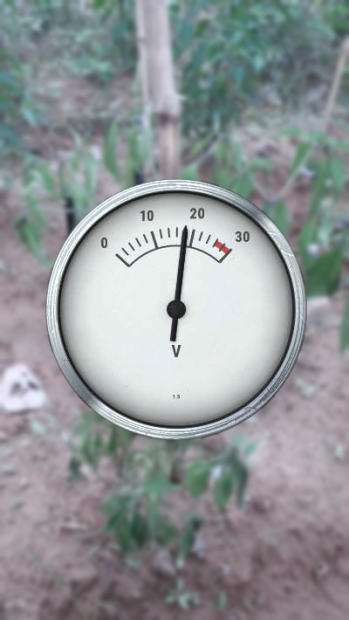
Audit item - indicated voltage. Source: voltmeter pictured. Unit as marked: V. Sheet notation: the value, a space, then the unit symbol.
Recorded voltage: 18 V
